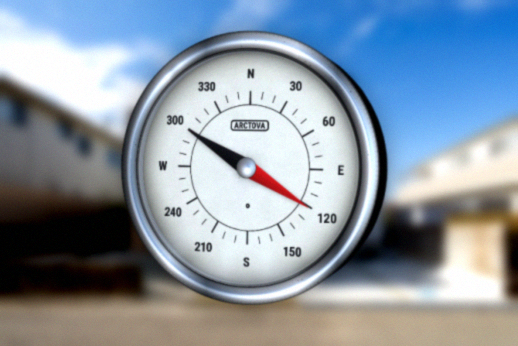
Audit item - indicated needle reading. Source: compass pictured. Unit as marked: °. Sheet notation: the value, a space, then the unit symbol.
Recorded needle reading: 120 °
